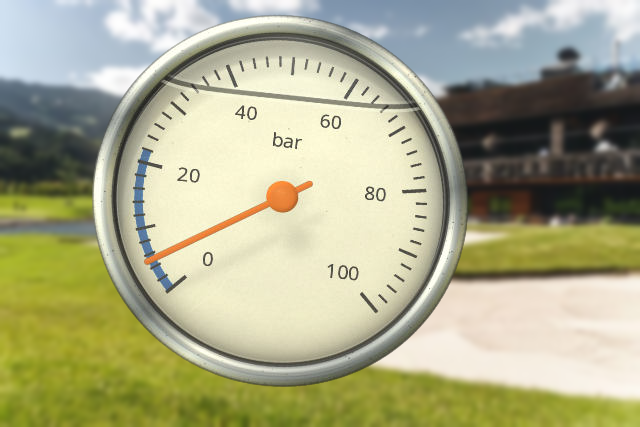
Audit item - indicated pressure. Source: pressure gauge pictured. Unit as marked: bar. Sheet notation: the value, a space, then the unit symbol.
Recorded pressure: 5 bar
